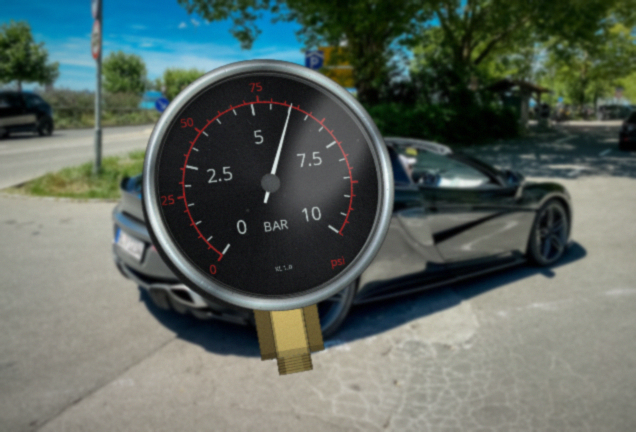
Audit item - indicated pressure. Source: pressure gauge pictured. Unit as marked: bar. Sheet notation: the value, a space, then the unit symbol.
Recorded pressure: 6 bar
